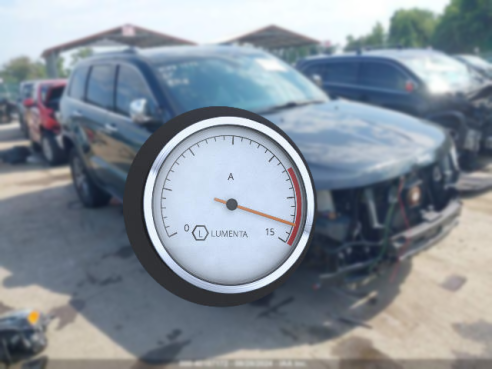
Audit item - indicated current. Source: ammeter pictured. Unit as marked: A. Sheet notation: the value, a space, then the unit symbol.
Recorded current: 14 A
